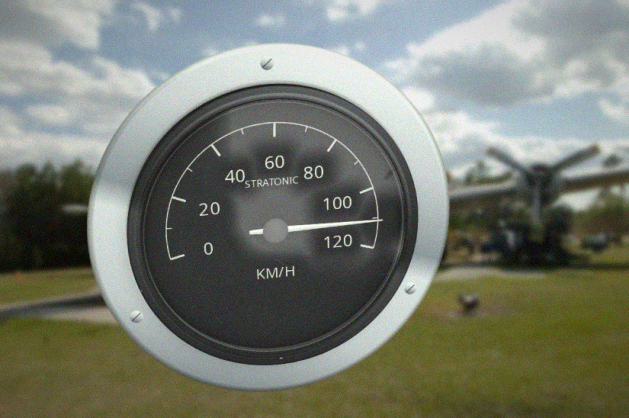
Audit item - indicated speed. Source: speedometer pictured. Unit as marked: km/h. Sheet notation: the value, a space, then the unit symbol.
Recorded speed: 110 km/h
